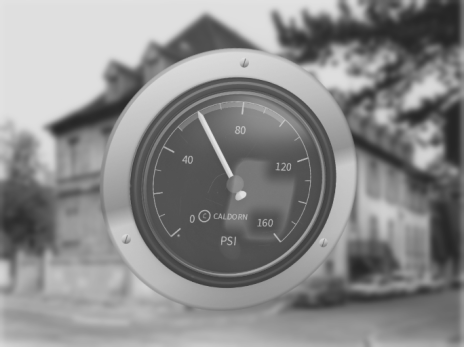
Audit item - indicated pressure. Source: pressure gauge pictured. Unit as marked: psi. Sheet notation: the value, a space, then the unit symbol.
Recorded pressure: 60 psi
